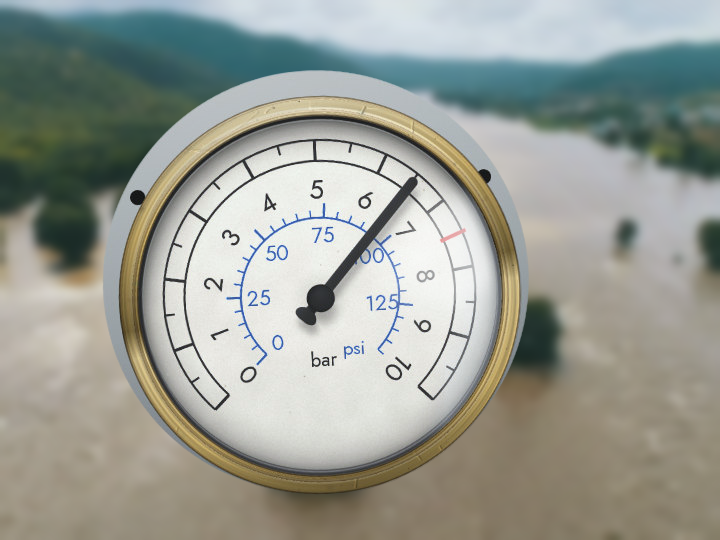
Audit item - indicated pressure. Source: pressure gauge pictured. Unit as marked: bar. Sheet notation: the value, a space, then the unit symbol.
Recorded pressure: 6.5 bar
